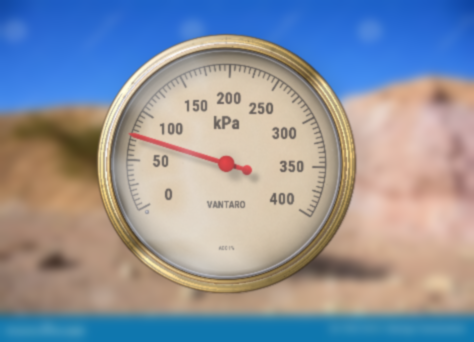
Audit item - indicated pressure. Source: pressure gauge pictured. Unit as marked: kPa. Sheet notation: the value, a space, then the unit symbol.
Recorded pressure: 75 kPa
